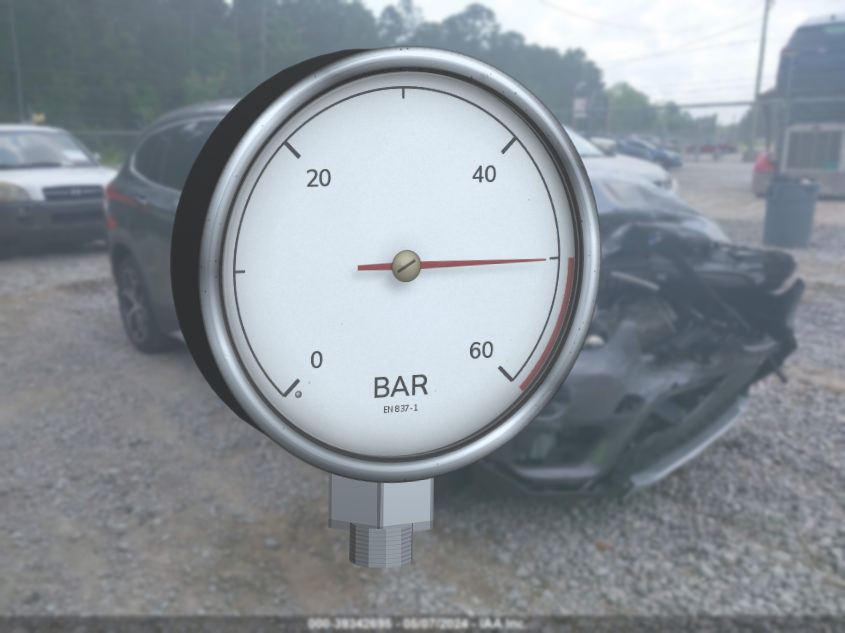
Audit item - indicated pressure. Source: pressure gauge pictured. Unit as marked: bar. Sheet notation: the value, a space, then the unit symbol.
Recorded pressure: 50 bar
